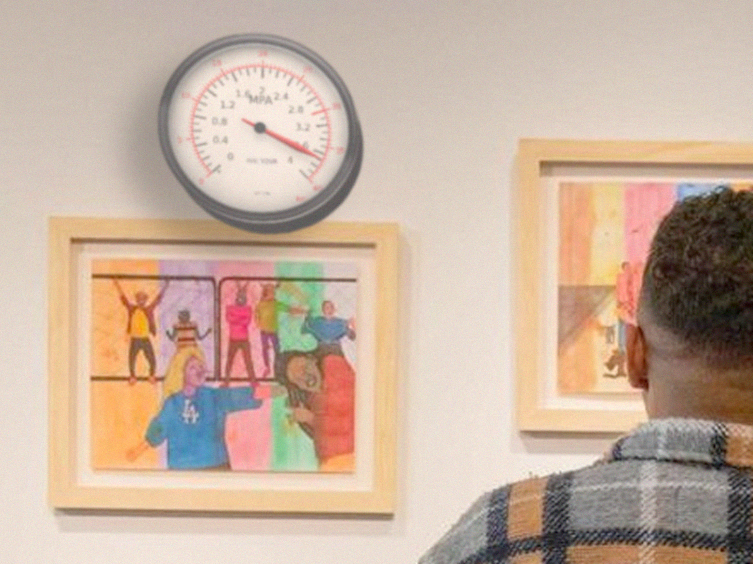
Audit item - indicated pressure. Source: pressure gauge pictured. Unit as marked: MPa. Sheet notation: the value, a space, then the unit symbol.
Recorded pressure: 3.7 MPa
